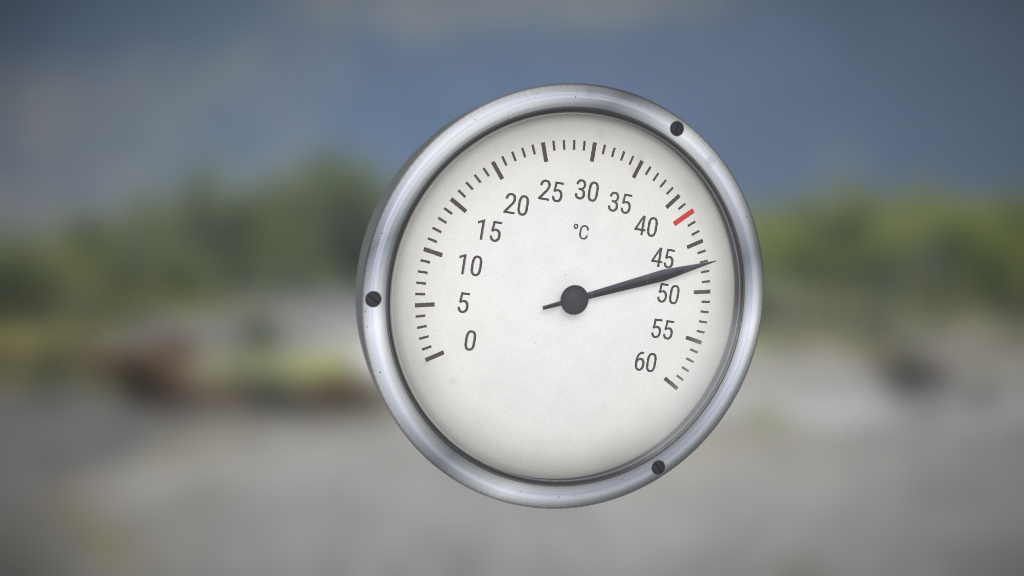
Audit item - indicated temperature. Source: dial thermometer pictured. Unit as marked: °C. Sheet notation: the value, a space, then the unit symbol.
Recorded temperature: 47 °C
